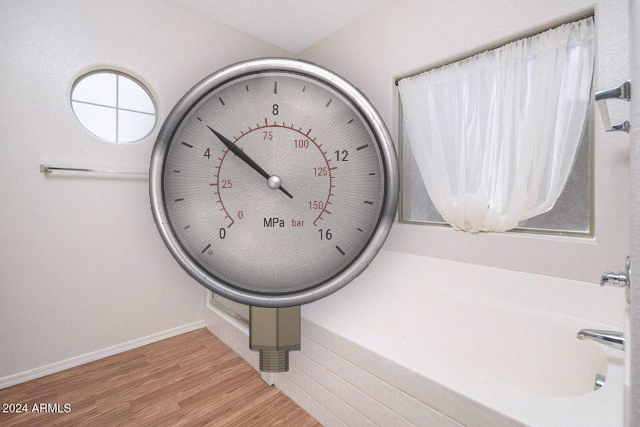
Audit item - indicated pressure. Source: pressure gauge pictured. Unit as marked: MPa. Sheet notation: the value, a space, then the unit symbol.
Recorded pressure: 5 MPa
